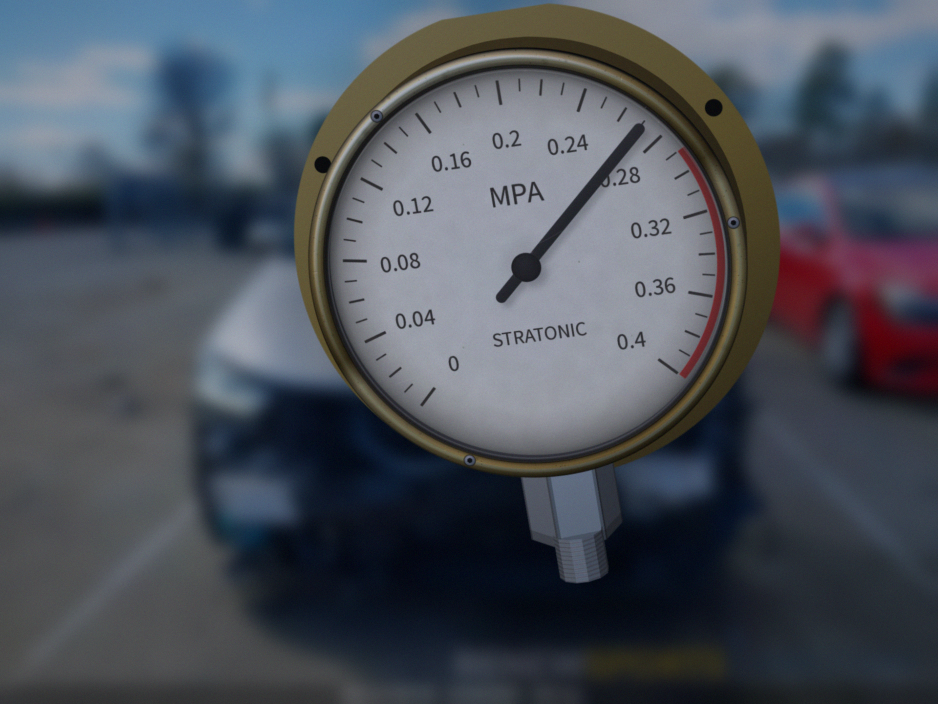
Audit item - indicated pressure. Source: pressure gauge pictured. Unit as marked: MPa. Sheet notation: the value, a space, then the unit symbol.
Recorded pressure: 0.27 MPa
